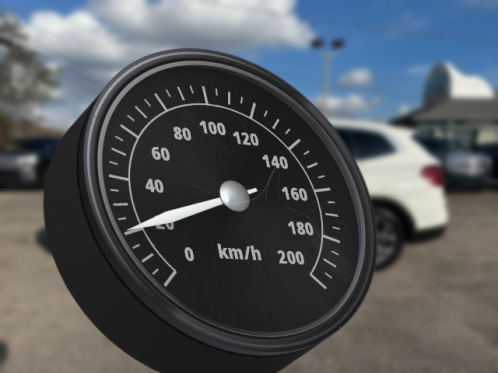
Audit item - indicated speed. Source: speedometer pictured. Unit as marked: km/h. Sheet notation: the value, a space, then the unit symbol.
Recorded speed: 20 km/h
